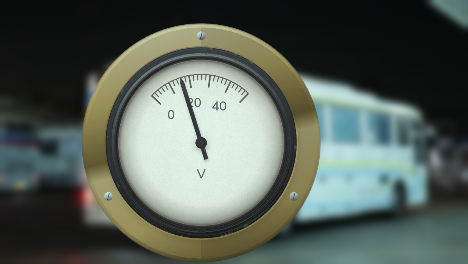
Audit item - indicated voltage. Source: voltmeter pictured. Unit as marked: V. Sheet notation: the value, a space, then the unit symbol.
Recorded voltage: 16 V
